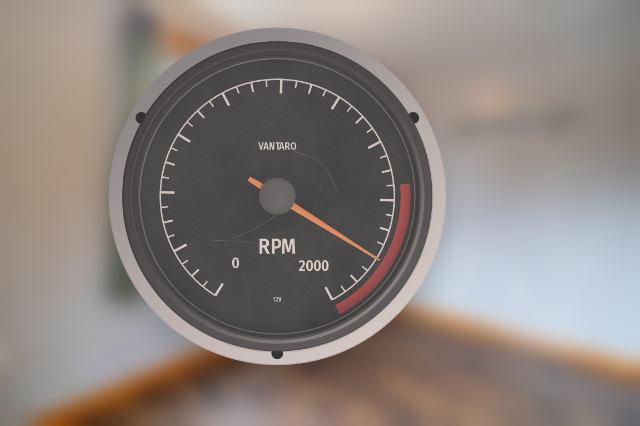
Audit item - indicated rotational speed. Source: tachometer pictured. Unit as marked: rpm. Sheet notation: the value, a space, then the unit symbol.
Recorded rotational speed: 1800 rpm
